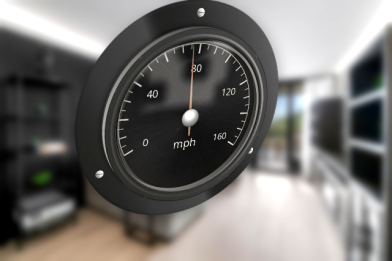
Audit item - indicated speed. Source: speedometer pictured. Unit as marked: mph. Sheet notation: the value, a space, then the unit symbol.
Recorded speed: 75 mph
